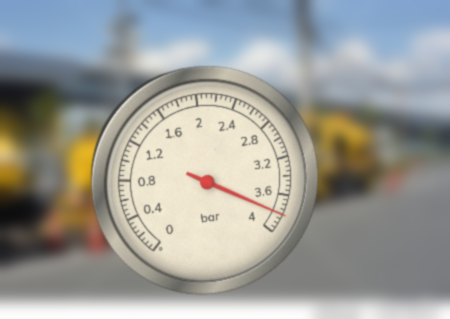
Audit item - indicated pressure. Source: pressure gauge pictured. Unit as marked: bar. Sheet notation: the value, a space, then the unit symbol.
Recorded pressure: 3.8 bar
